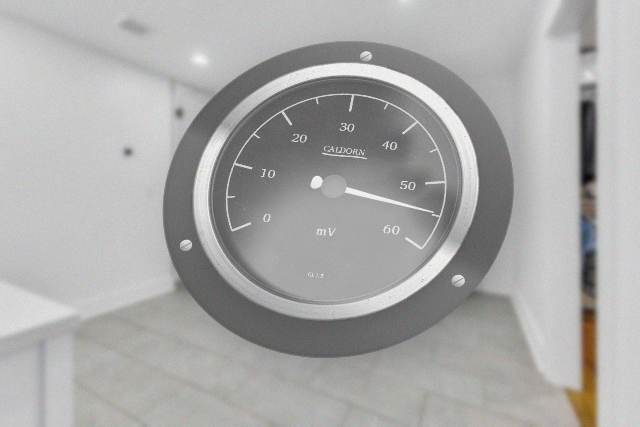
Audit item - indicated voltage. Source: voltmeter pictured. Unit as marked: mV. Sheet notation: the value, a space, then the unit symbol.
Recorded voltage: 55 mV
